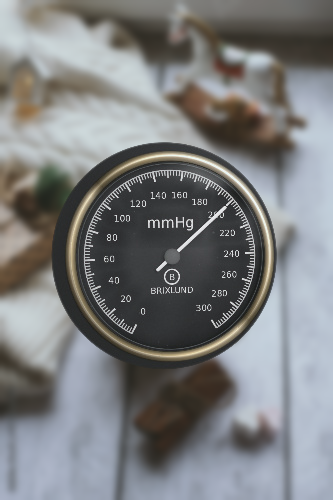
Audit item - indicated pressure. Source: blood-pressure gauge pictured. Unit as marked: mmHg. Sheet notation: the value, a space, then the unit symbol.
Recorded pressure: 200 mmHg
